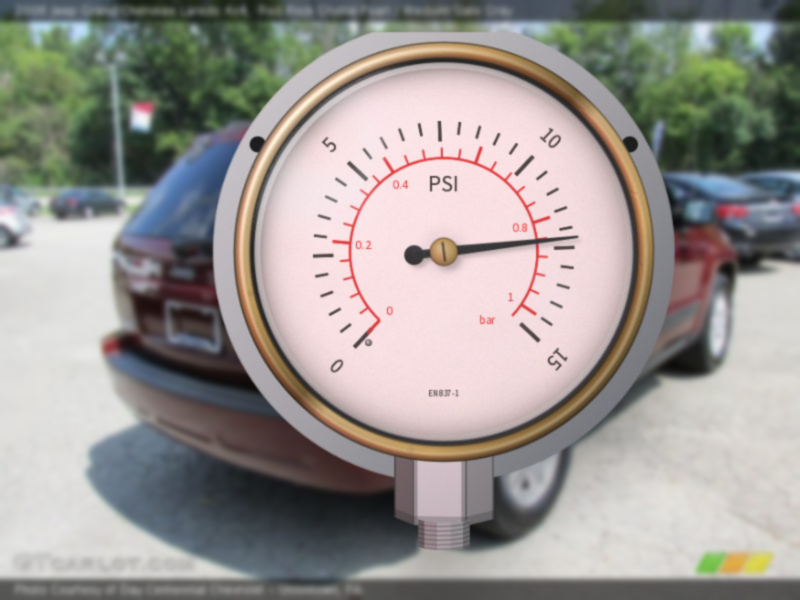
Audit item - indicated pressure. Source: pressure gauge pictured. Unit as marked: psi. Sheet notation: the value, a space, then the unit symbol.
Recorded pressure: 12.25 psi
